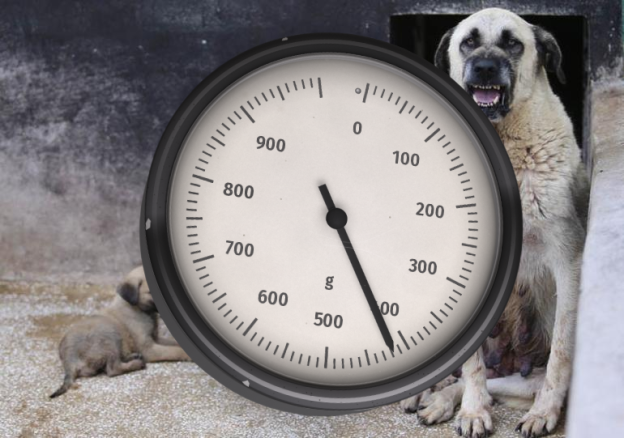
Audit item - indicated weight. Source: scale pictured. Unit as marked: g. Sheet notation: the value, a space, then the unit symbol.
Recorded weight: 420 g
